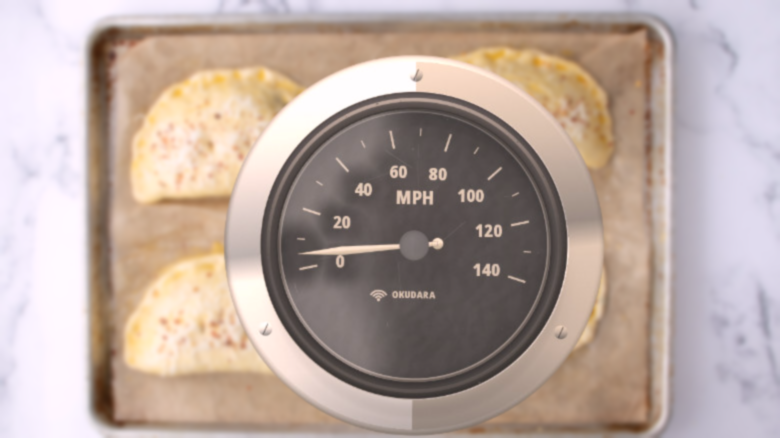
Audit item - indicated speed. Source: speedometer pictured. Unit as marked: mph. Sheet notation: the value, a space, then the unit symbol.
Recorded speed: 5 mph
